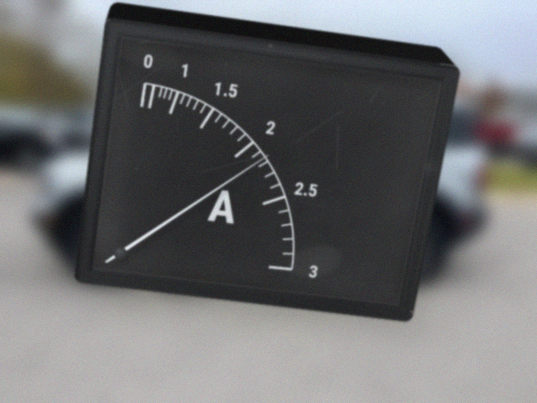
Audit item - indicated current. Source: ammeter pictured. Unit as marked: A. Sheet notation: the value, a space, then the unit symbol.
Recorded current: 2.15 A
